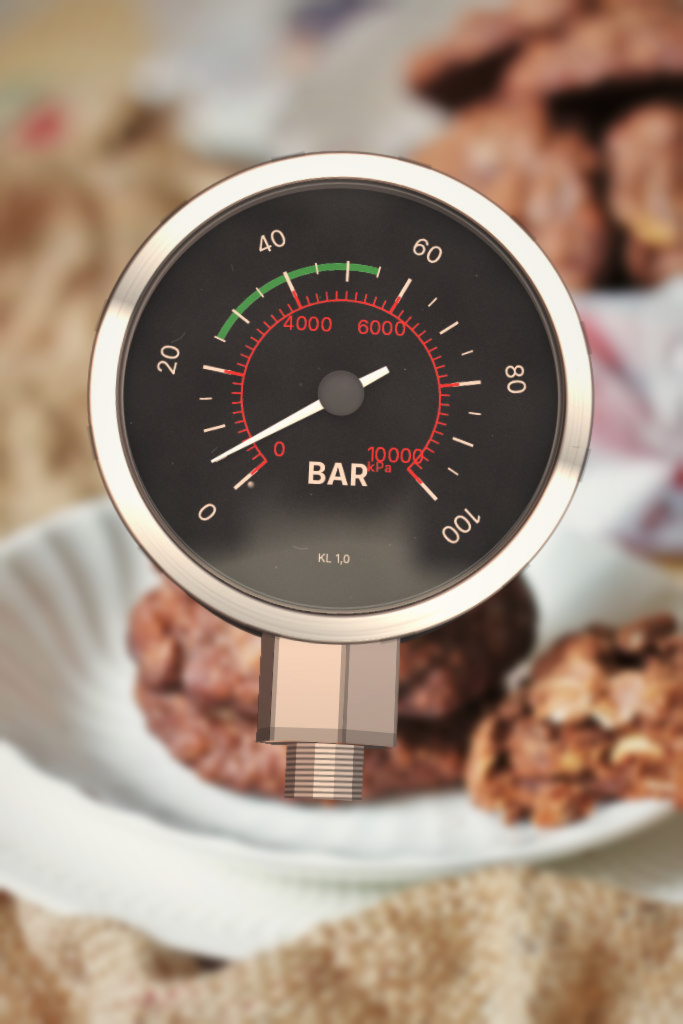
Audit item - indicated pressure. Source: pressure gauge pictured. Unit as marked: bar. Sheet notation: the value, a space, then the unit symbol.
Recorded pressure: 5 bar
